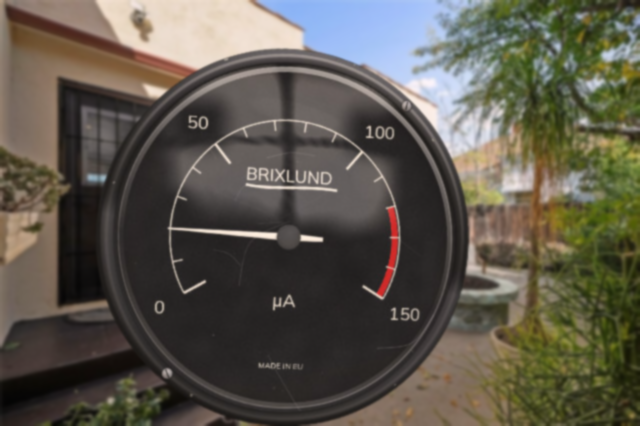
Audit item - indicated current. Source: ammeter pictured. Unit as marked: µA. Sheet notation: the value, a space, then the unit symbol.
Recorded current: 20 µA
